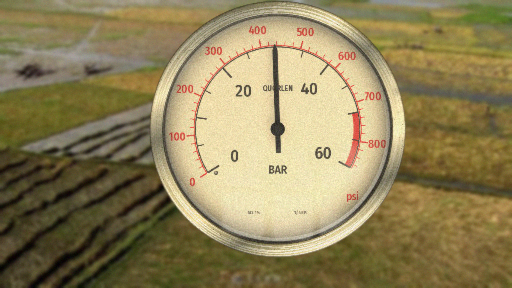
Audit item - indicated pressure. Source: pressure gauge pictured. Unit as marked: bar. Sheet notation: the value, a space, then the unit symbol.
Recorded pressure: 30 bar
